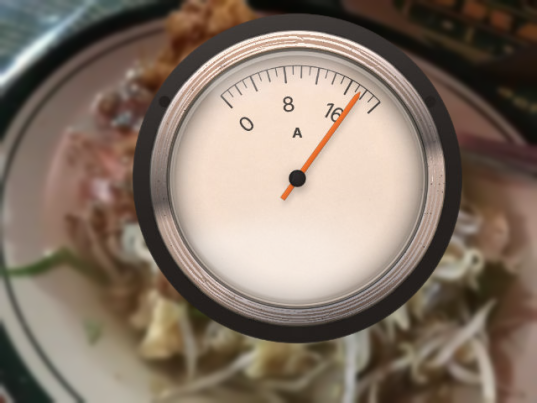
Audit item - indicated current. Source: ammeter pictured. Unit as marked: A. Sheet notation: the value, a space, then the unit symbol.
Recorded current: 17.5 A
